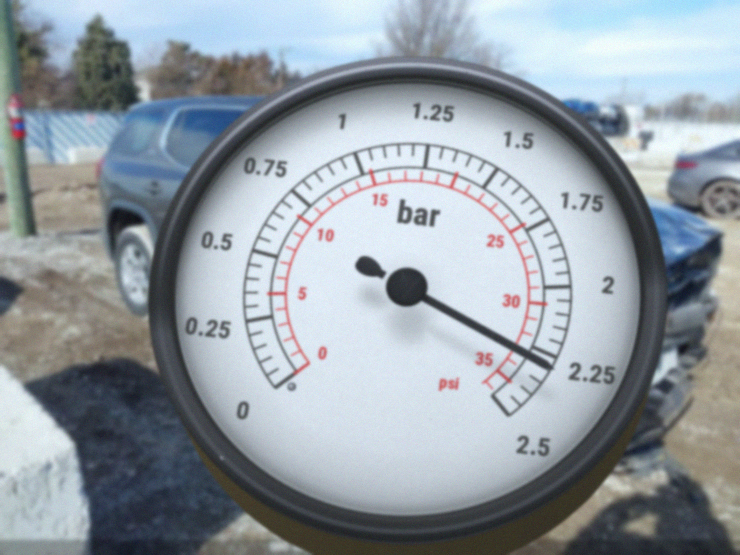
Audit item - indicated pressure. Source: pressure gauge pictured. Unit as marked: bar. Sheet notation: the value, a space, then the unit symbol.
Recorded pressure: 2.3 bar
